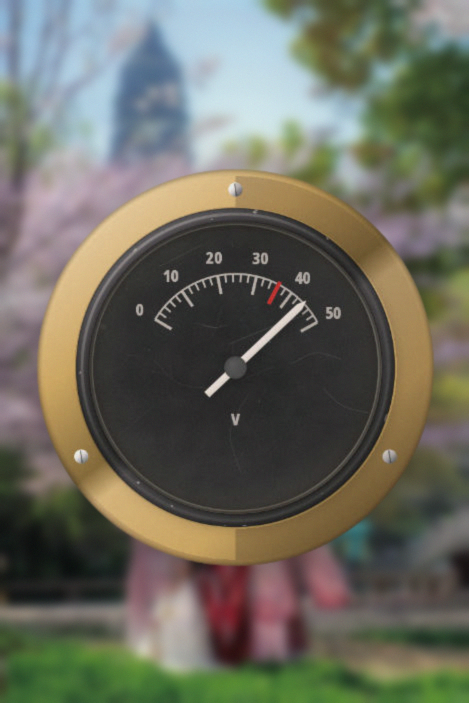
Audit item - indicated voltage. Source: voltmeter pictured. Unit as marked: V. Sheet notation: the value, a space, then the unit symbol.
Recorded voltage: 44 V
